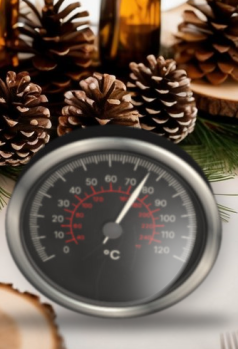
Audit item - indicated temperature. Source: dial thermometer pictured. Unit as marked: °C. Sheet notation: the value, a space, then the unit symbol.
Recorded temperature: 75 °C
